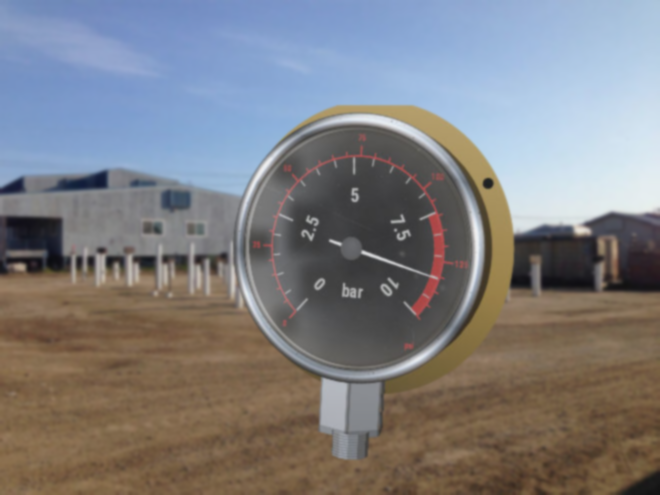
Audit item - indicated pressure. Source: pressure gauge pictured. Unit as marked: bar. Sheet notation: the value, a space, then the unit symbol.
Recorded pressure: 9 bar
